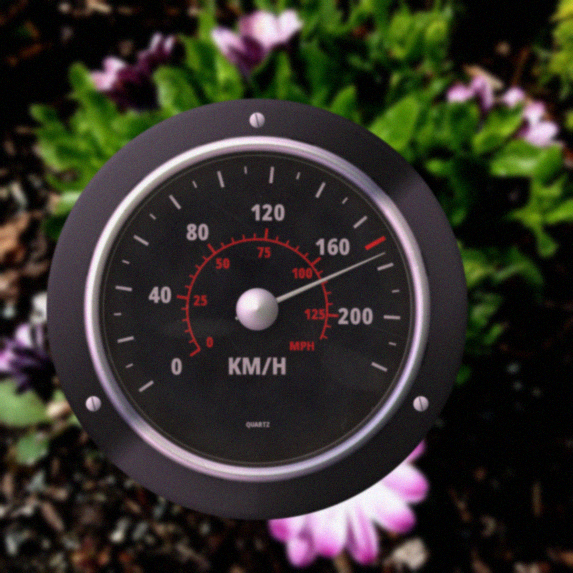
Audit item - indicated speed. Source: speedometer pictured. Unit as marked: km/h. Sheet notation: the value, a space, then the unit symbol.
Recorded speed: 175 km/h
